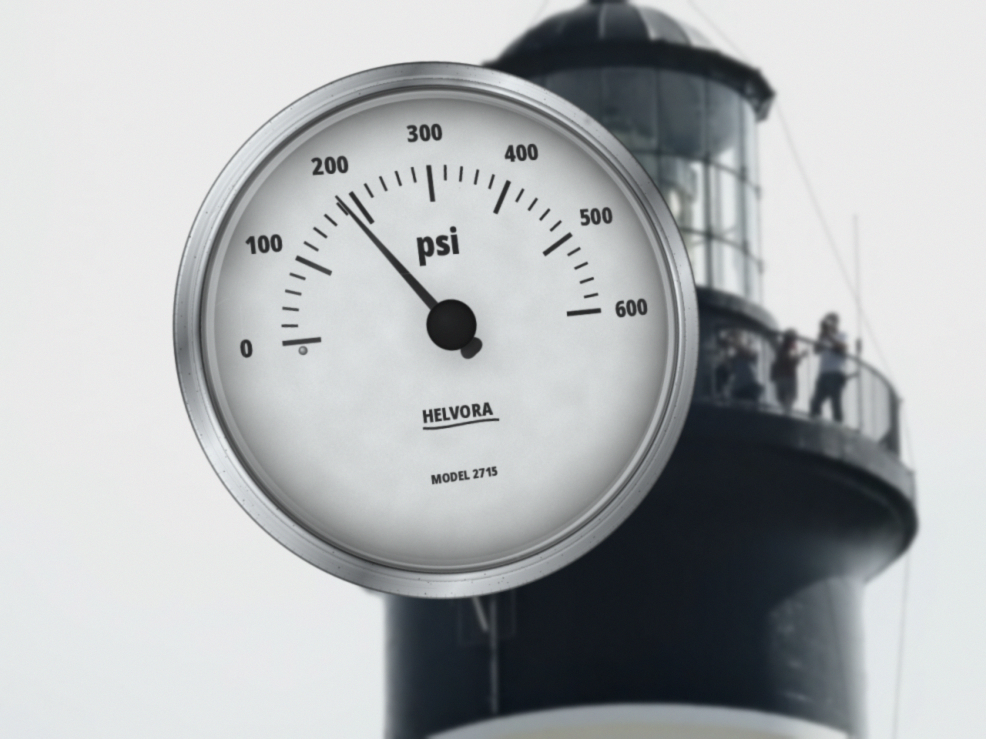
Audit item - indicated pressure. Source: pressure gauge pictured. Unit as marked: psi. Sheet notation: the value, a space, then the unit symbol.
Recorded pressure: 180 psi
